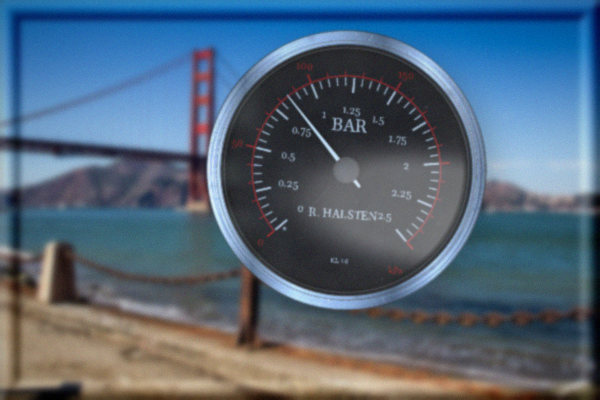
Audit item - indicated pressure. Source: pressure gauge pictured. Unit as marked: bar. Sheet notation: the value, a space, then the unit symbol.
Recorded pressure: 0.85 bar
